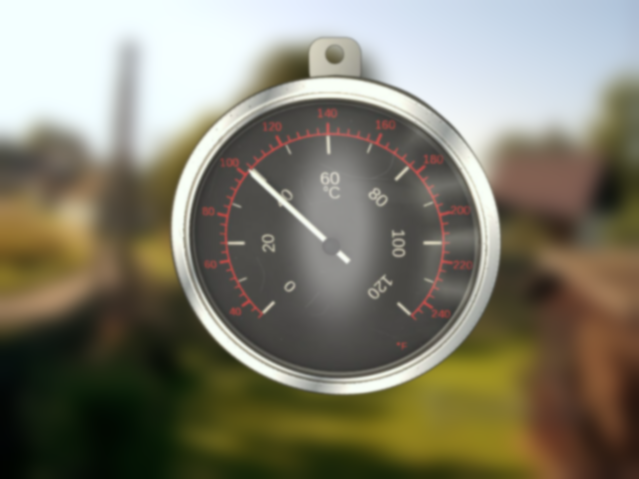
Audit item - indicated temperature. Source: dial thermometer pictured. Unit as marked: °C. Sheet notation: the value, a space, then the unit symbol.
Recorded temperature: 40 °C
